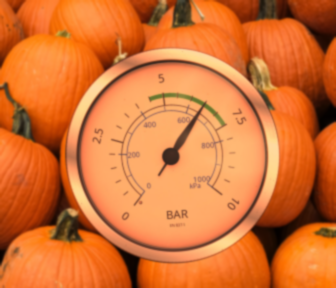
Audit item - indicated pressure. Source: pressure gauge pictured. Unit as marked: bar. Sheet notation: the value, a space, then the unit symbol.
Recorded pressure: 6.5 bar
